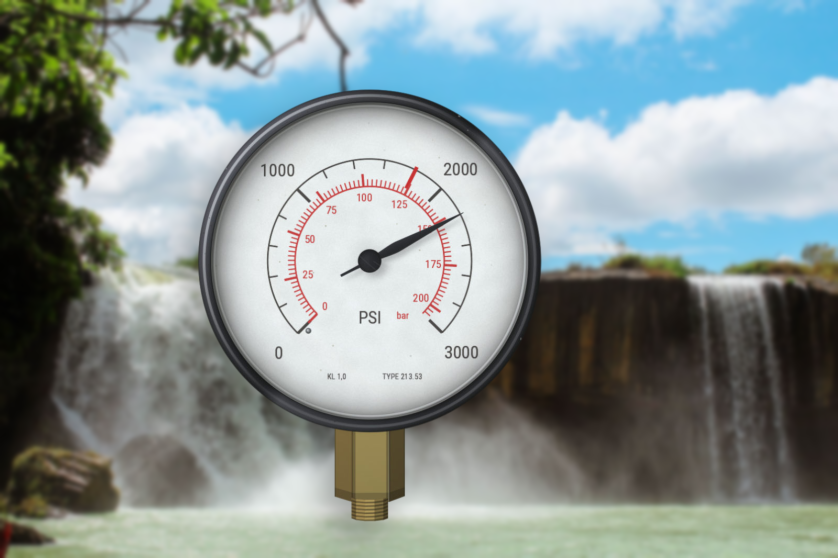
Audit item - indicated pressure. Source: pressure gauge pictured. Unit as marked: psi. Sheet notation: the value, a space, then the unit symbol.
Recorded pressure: 2200 psi
